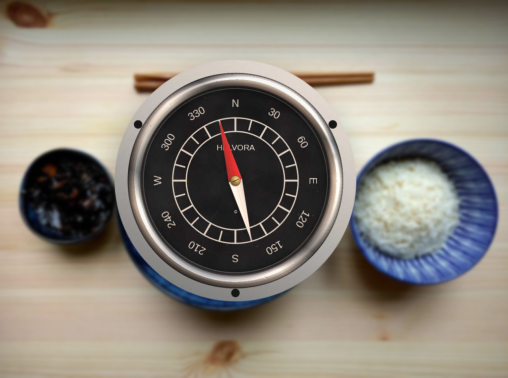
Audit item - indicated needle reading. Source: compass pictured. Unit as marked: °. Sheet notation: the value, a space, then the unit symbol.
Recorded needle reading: 345 °
